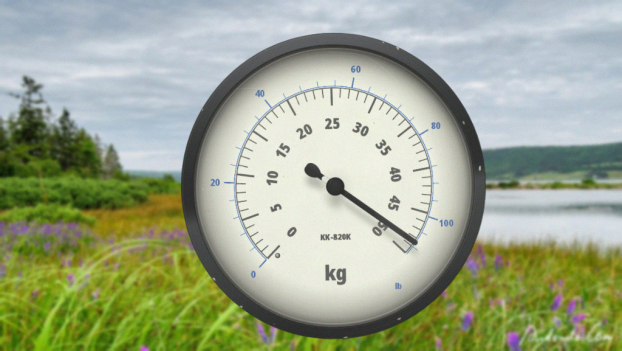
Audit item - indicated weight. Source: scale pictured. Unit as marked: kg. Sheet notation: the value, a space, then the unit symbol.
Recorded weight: 48.5 kg
